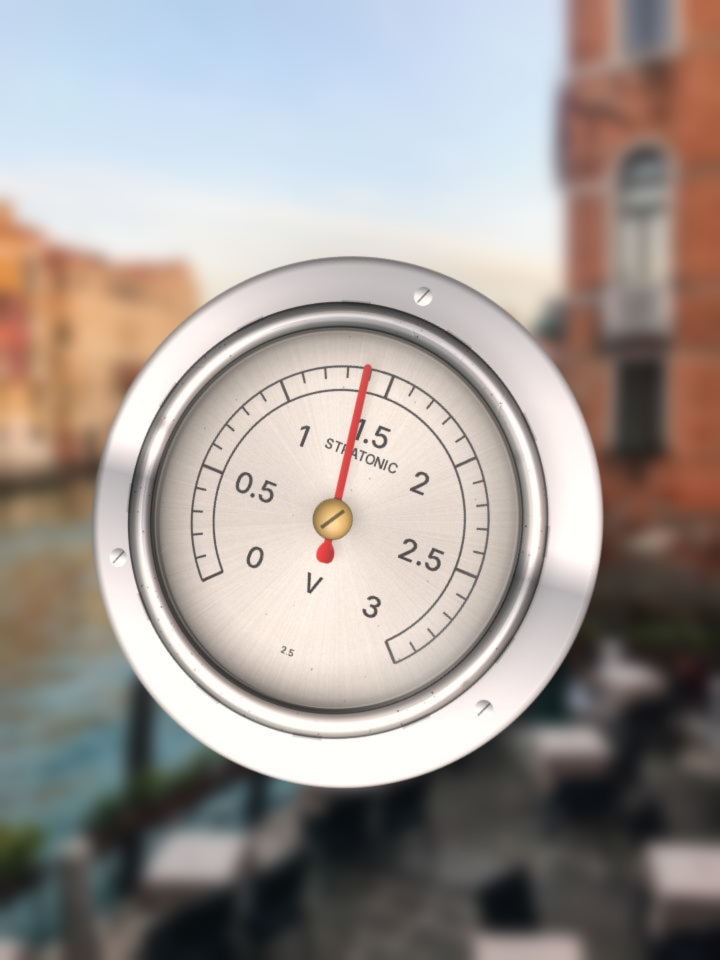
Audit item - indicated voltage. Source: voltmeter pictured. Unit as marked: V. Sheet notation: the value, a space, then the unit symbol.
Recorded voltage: 1.4 V
